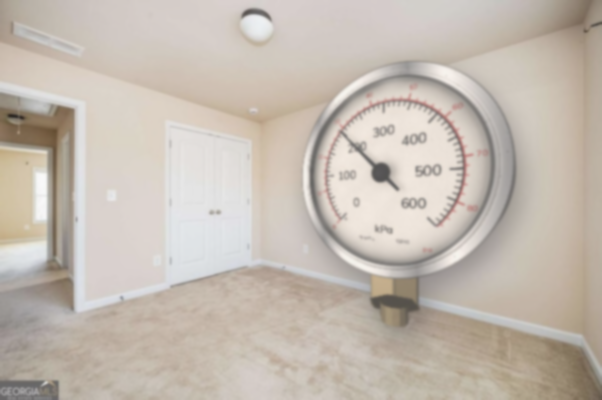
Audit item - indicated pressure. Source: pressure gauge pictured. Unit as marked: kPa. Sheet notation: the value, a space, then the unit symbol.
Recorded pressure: 200 kPa
